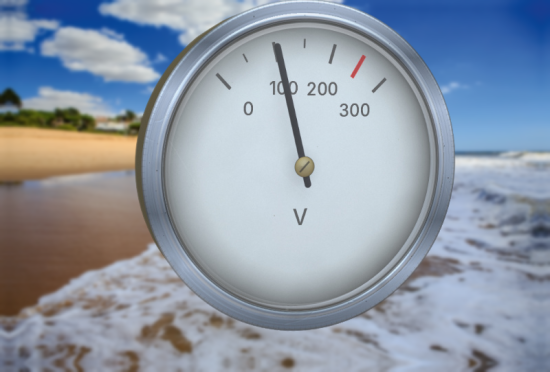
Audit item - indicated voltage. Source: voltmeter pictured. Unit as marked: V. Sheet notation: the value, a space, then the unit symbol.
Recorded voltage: 100 V
